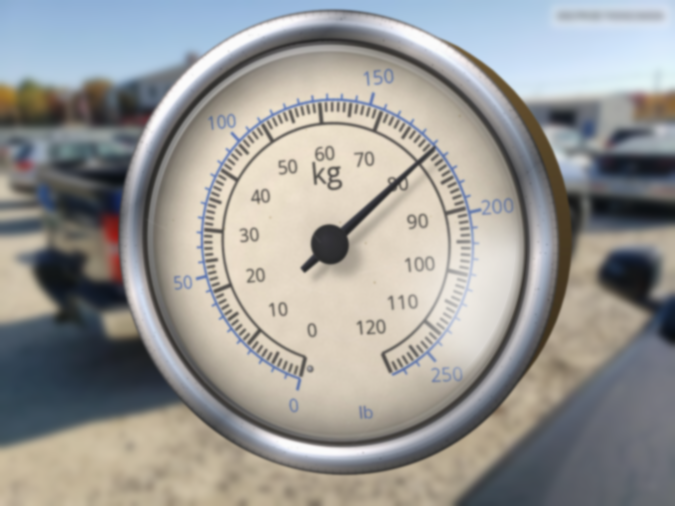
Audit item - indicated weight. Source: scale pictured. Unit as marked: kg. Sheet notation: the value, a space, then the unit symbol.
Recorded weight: 80 kg
